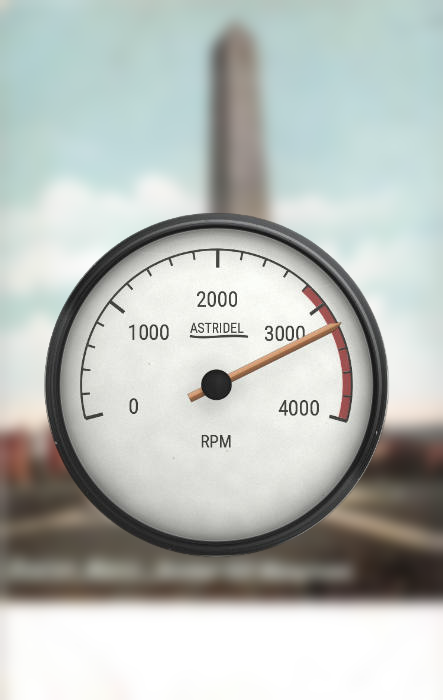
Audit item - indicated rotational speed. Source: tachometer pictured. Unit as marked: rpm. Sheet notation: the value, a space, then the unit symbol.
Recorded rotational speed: 3200 rpm
